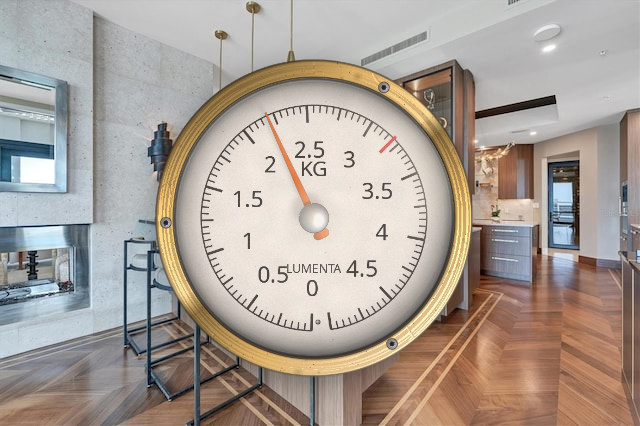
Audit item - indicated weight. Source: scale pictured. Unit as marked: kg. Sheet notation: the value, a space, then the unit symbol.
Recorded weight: 2.2 kg
